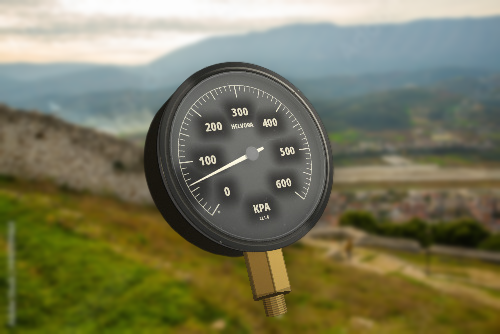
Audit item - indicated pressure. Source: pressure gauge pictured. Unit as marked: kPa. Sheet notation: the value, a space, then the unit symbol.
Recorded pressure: 60 kPa
